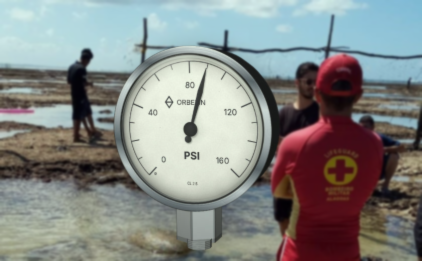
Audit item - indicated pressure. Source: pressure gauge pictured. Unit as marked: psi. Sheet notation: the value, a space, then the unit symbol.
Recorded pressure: 90 psi
